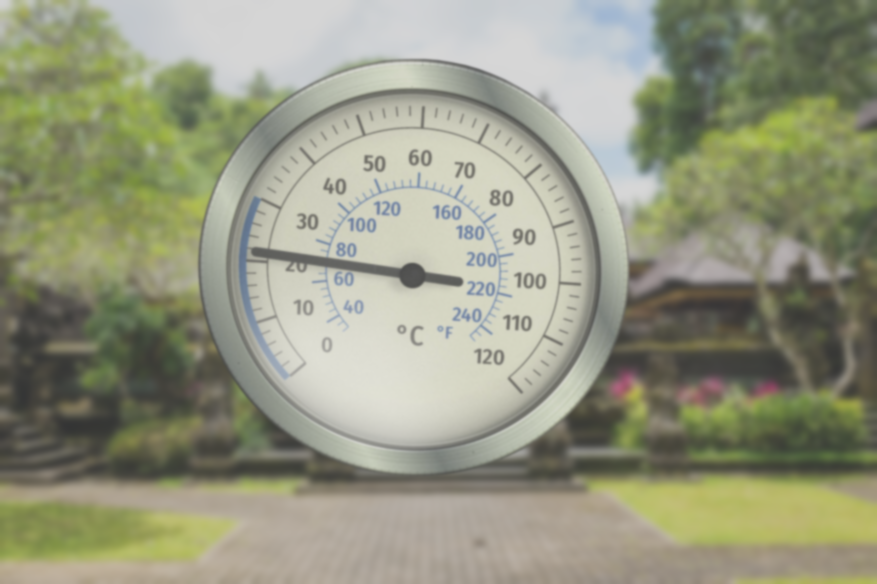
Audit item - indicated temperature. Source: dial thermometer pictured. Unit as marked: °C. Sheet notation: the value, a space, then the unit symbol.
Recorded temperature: 22 °C
